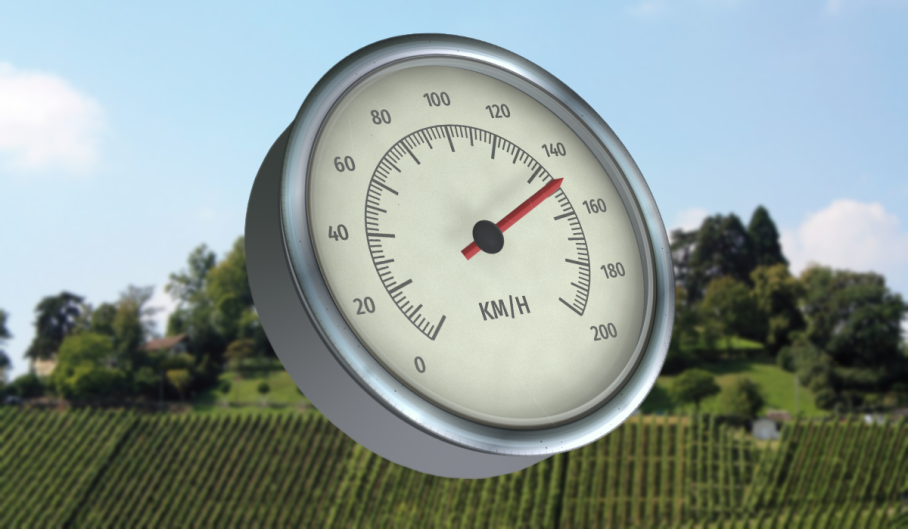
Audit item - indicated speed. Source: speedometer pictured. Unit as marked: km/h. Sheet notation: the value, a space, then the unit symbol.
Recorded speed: 148 km/h
